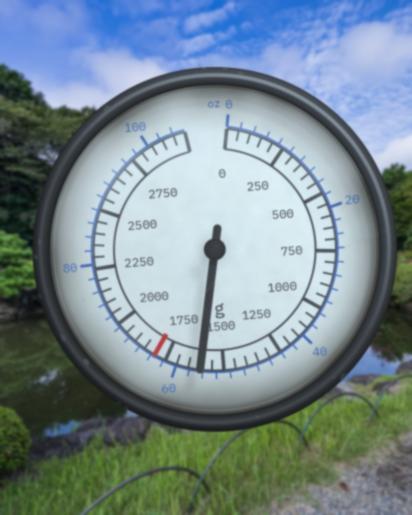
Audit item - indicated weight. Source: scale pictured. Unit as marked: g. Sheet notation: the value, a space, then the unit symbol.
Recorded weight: 1600 g
